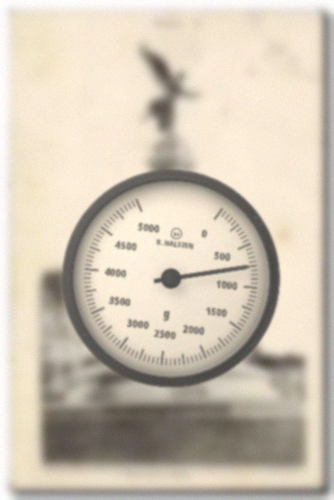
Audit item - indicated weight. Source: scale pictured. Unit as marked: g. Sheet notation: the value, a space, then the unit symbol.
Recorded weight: 750 g
